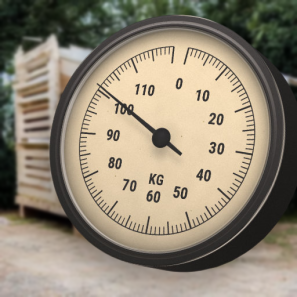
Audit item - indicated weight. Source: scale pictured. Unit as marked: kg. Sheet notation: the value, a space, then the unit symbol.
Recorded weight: 101 kg
